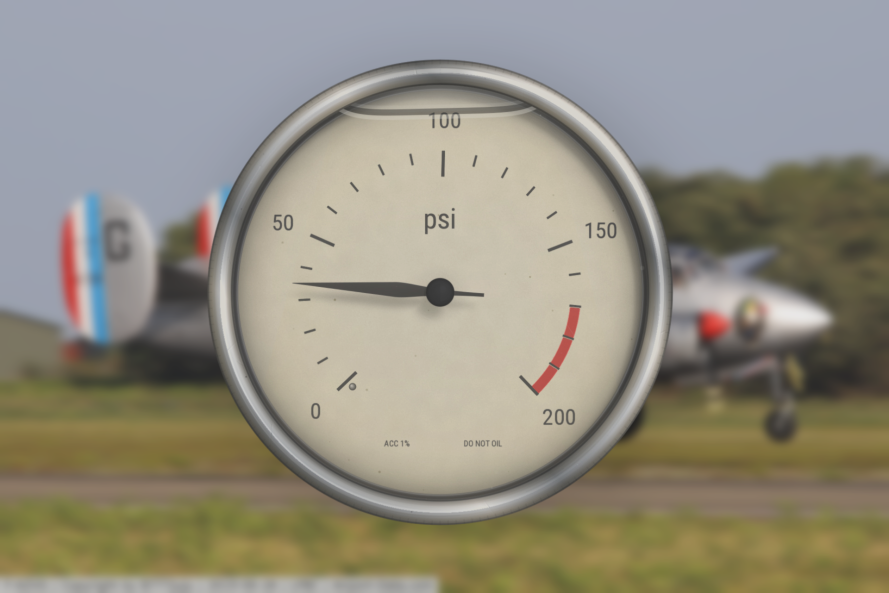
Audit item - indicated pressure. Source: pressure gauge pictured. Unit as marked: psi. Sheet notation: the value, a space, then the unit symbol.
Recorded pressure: 35 psi
